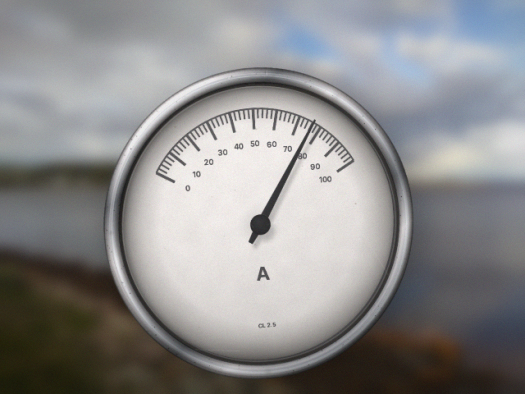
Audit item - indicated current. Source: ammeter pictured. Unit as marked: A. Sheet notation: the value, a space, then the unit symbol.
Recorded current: 76 A
